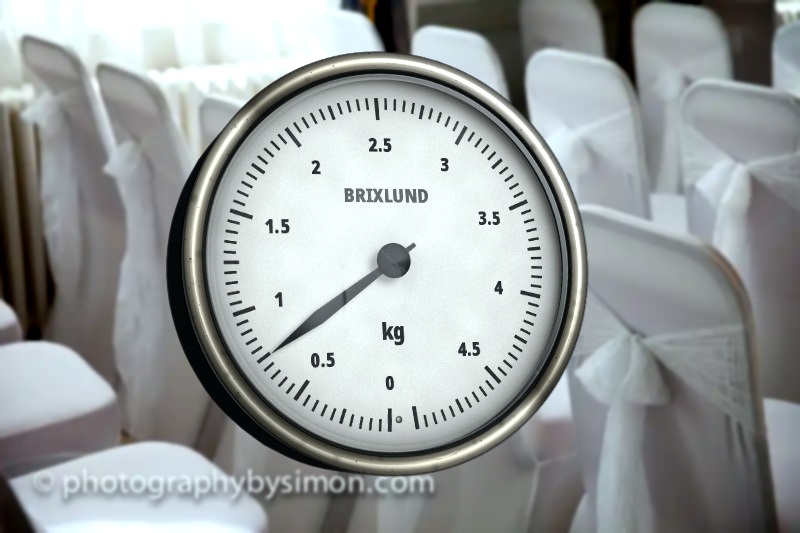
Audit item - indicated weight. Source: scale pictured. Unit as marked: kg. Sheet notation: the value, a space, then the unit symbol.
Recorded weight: 0.75 kg
